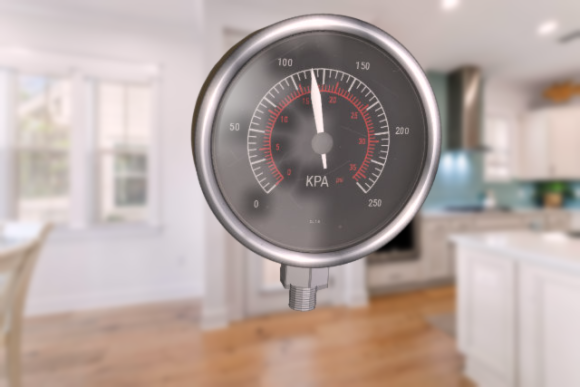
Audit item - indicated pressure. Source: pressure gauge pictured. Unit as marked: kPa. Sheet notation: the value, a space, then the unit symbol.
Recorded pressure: 115 kPa
